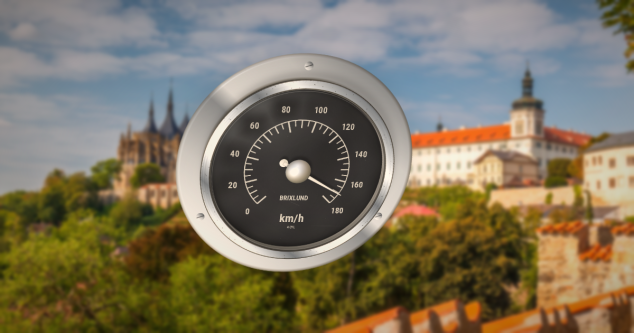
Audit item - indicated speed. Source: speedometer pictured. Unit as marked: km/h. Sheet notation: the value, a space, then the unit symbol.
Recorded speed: 170 km/h
